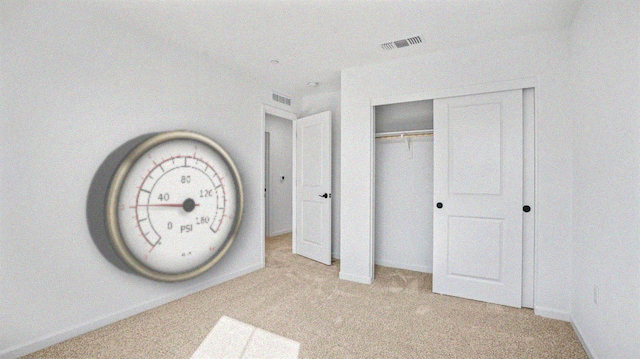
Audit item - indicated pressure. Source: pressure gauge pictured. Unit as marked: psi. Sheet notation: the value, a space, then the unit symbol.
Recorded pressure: 30 psi
